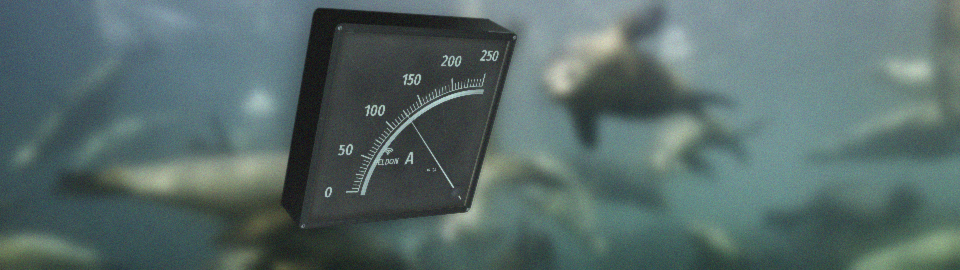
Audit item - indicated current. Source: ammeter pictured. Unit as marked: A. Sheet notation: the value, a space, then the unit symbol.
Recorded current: 125 A
